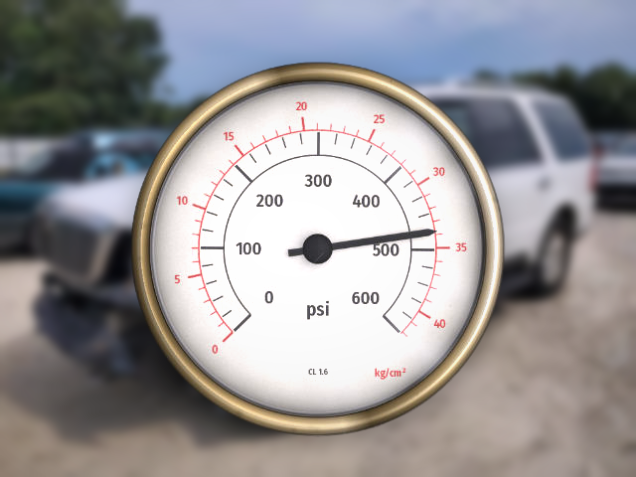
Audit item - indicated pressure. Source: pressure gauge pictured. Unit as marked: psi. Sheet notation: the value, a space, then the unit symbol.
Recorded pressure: 480 psi
